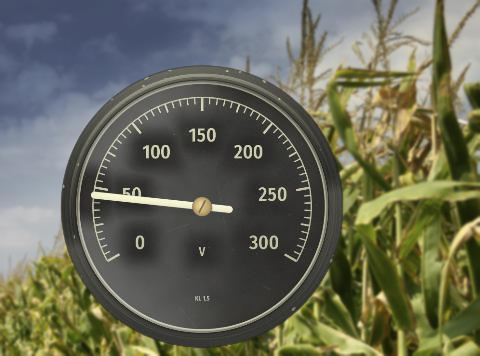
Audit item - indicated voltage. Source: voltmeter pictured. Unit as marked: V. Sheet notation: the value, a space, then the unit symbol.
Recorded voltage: 45 V
